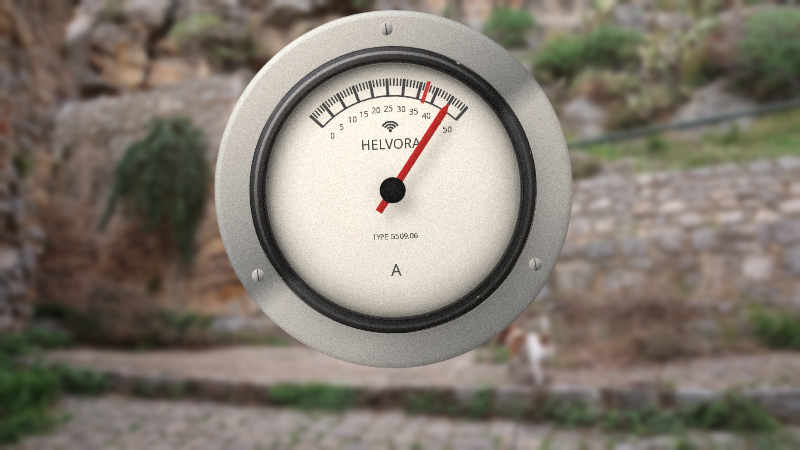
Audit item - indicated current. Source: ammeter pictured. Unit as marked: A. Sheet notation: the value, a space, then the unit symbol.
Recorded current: 45 A
